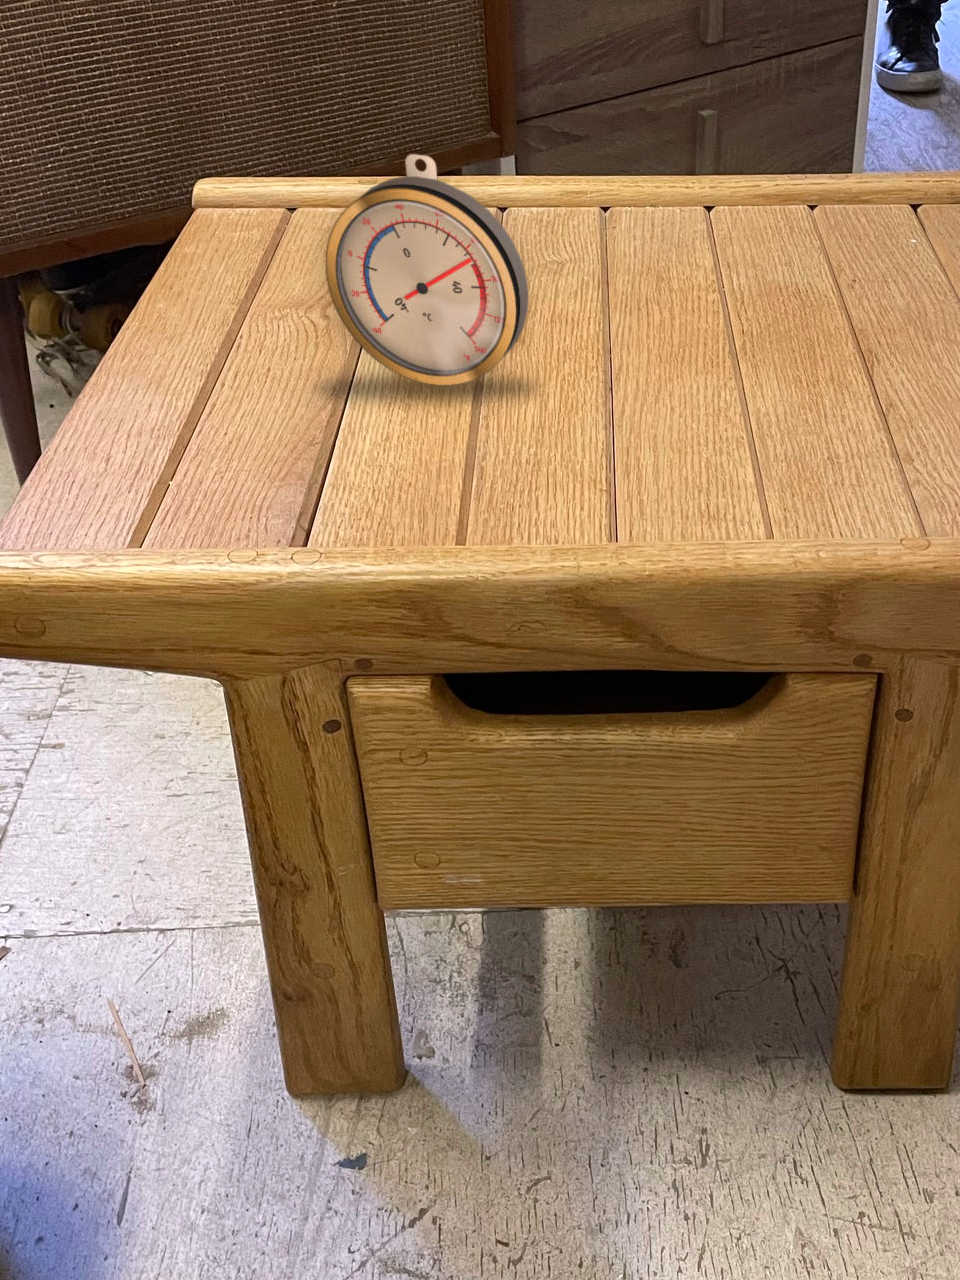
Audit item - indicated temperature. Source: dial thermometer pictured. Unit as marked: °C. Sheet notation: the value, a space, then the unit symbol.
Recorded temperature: 30 °C
